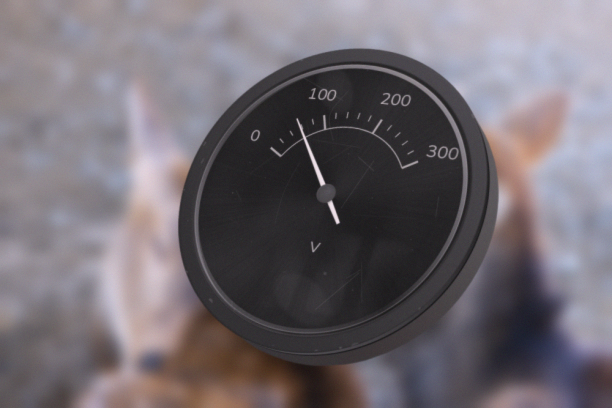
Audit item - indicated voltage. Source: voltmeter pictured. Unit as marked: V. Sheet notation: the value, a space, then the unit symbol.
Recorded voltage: 60 V
